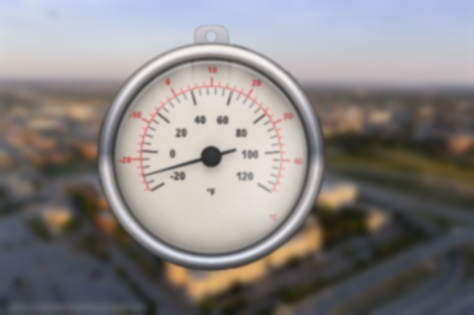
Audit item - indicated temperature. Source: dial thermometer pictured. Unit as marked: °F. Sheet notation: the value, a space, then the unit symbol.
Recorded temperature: -12 °F
